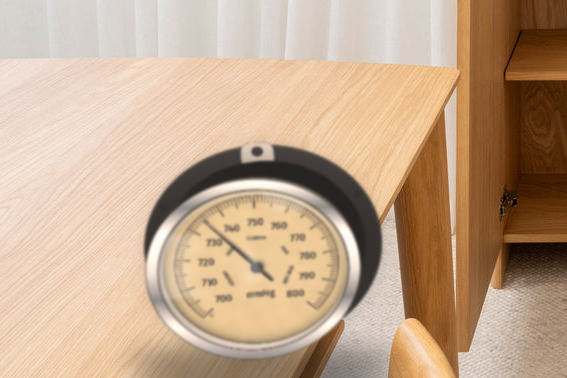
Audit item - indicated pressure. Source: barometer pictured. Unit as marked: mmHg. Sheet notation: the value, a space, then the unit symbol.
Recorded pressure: 735 mmHg
